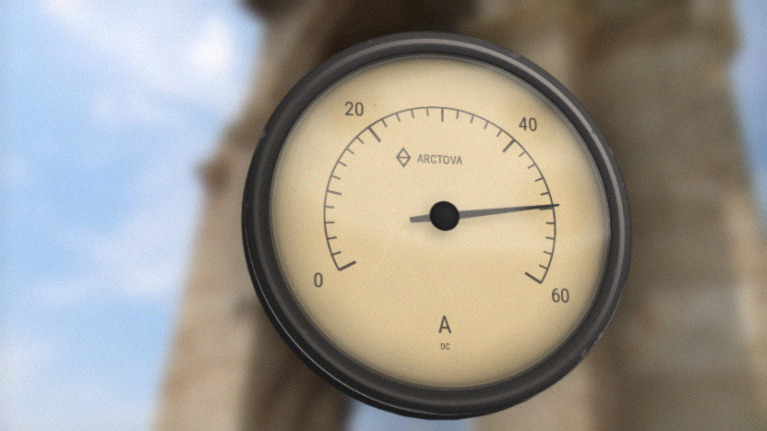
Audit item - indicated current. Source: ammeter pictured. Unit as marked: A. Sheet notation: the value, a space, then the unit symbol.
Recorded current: 50 A
